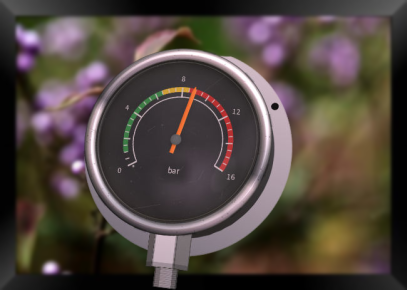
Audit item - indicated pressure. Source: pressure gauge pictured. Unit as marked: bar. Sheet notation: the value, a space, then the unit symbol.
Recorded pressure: 9 bar
